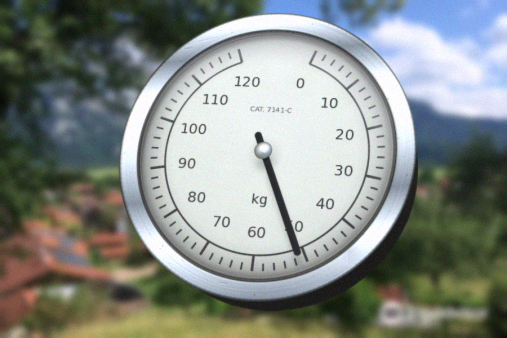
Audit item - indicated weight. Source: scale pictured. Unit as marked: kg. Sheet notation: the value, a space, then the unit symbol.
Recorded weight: 51 kg
